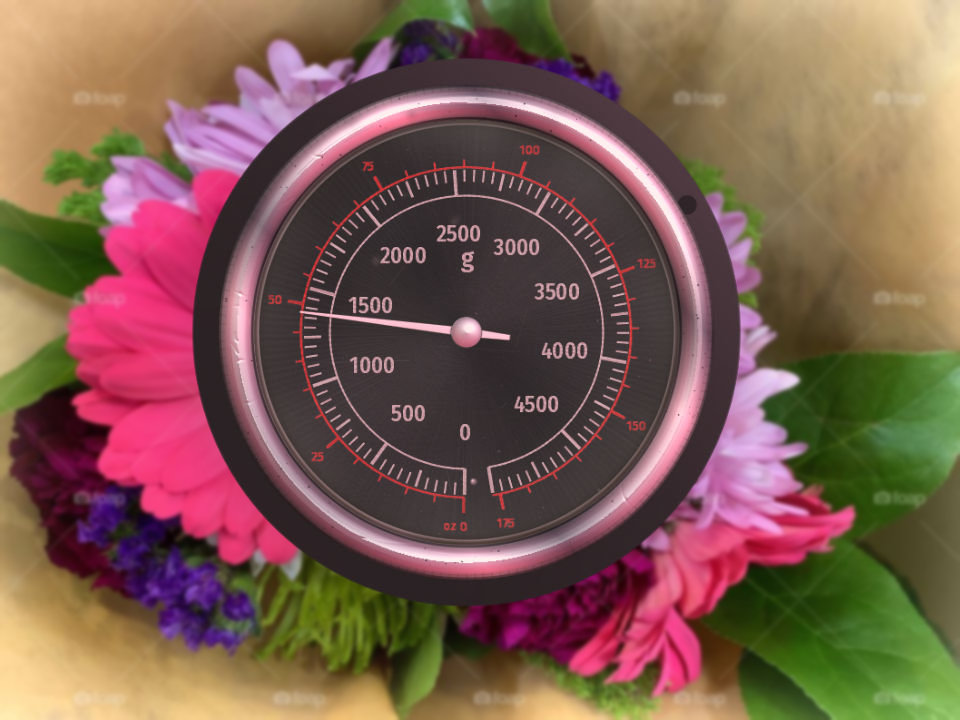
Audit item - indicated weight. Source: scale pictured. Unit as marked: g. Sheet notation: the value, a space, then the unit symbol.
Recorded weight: 1375 g
